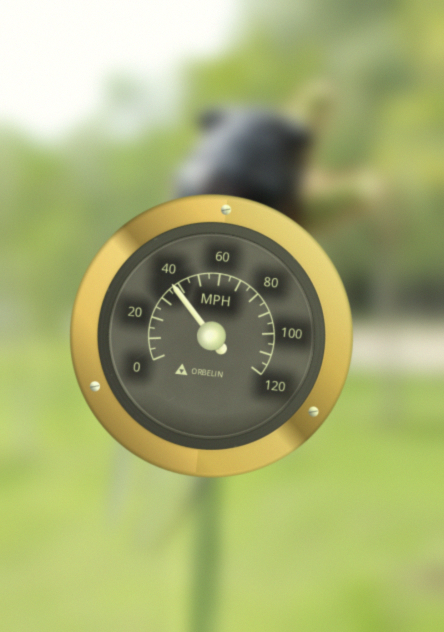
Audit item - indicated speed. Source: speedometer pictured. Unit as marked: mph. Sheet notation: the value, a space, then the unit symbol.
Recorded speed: 37.5 mph
